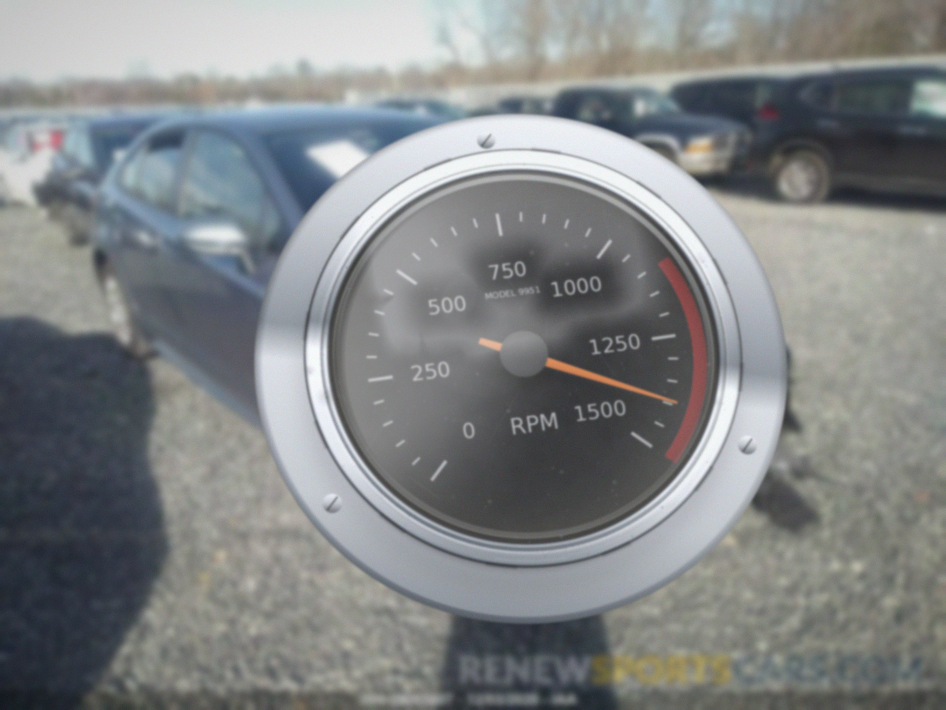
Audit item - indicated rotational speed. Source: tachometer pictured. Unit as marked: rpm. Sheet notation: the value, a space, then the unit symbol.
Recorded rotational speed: 1400 rpm
